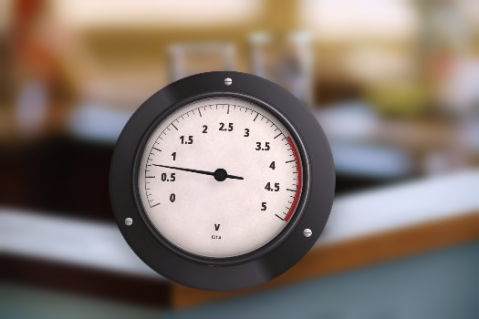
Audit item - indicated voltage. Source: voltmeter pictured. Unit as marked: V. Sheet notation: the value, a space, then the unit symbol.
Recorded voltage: 0.7 V
